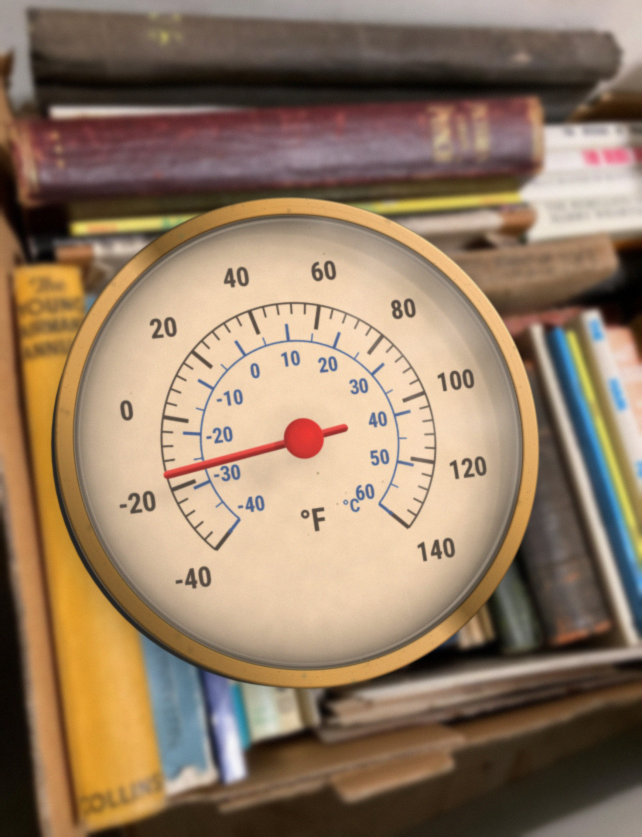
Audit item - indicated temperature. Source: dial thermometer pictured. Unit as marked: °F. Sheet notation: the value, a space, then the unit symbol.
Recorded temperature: -16 °F
